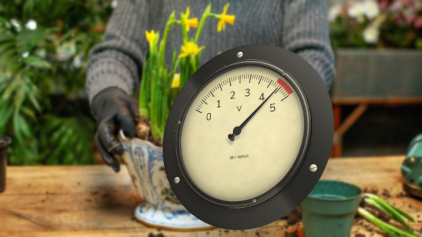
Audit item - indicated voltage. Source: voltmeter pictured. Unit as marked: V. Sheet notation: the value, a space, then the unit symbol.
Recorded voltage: 4.5 V
